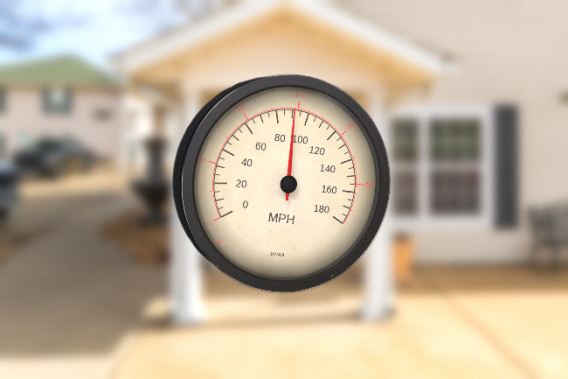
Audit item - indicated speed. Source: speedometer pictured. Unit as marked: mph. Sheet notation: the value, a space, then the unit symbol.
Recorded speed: 90 mph
